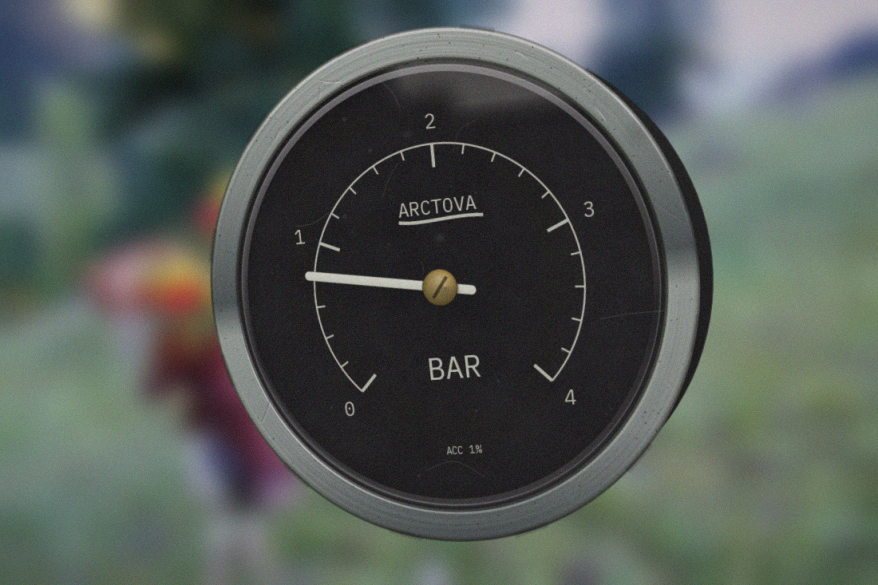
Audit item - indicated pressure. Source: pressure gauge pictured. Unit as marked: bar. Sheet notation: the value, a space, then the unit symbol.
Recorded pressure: 0.8 bar
